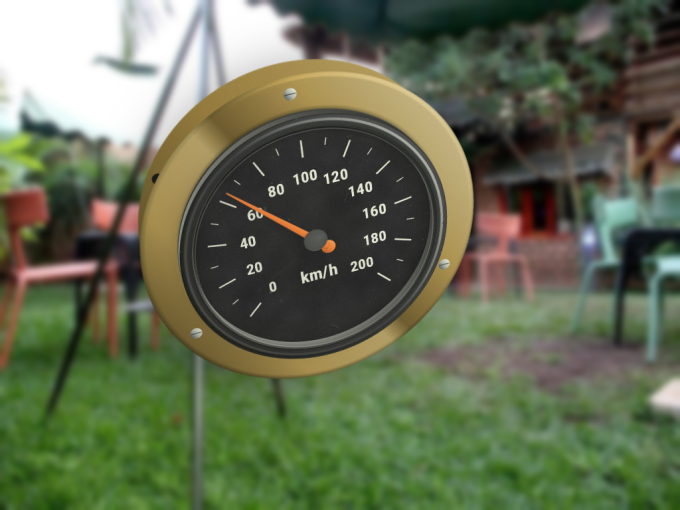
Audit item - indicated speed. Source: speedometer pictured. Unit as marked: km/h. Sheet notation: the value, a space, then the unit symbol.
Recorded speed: 65 km/h
